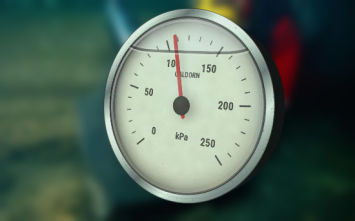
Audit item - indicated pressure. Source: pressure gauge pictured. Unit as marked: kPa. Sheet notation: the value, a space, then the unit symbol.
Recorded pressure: 110 kPa
